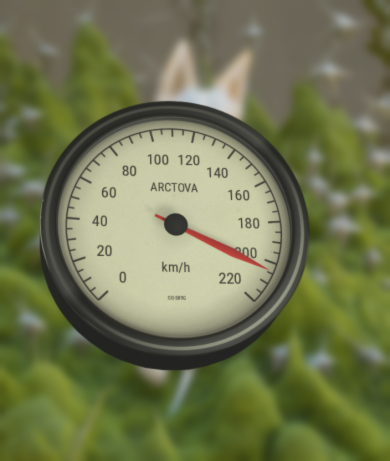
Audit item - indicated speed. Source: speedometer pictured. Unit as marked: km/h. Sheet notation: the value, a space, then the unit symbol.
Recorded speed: 205 km/h
